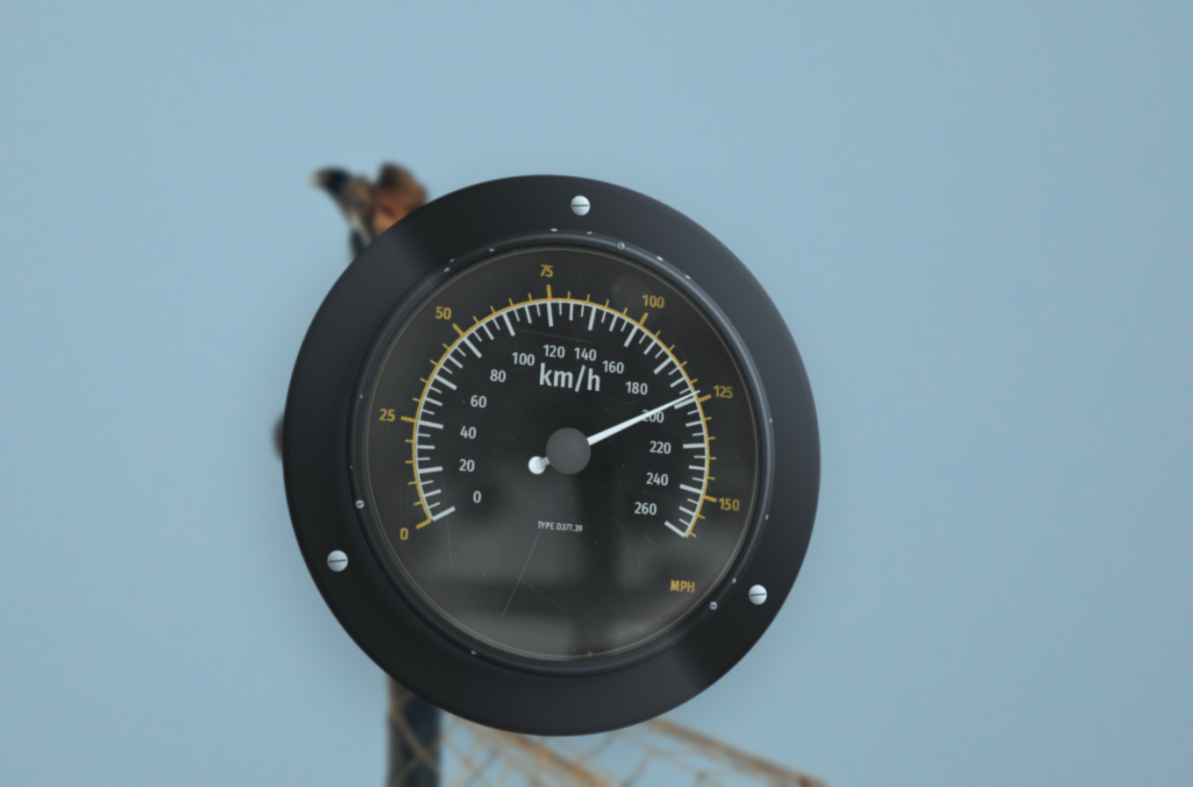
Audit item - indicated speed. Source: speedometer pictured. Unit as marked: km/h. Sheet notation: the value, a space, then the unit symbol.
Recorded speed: 197.5 km/h
